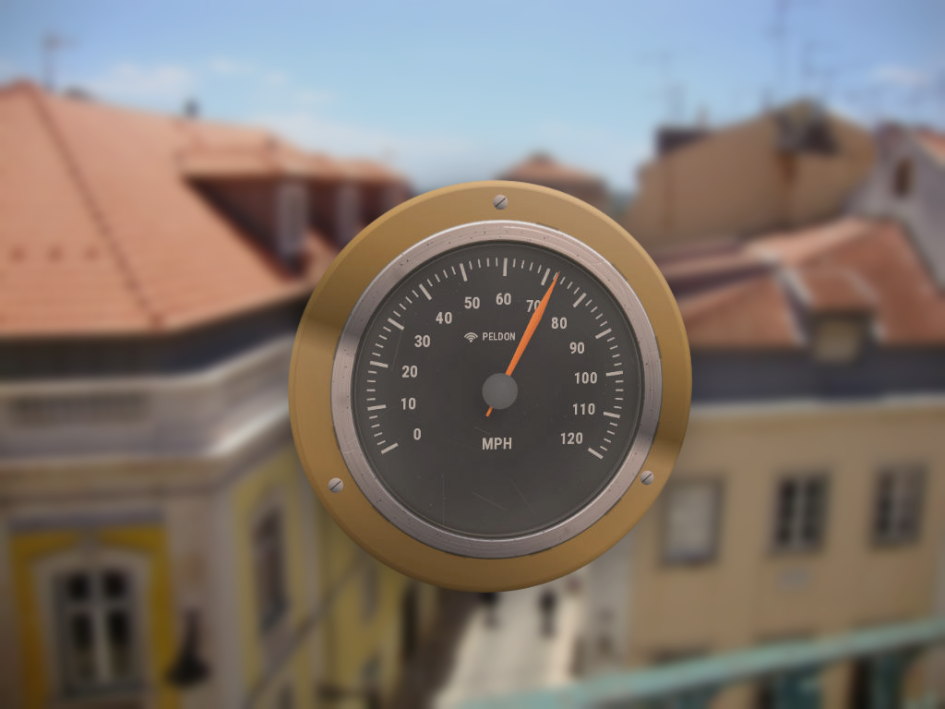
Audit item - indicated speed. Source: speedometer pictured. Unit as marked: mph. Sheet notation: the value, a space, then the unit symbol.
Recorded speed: 72 mph
